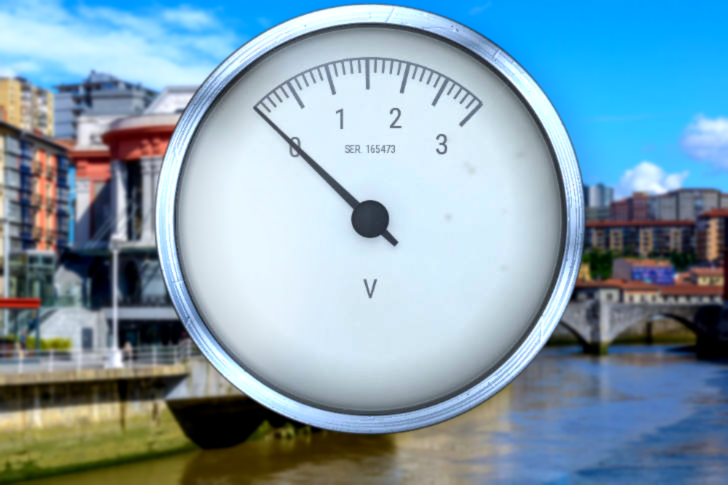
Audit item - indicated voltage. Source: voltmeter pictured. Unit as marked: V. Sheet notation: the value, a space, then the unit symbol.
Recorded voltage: 0 V
